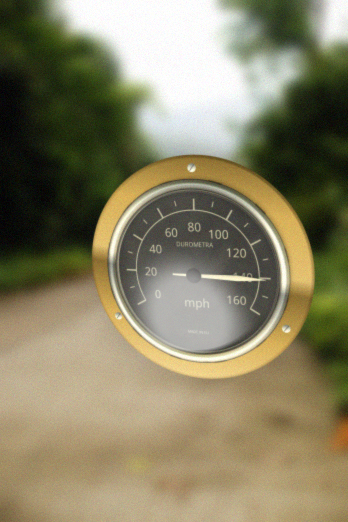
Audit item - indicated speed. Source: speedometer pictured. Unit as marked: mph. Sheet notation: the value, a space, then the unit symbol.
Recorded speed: 140 mph
